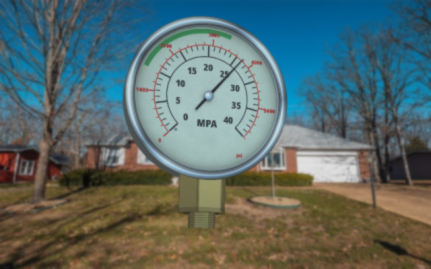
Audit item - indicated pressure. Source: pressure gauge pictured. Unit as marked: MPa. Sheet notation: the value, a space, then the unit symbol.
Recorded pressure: 26 MPa
